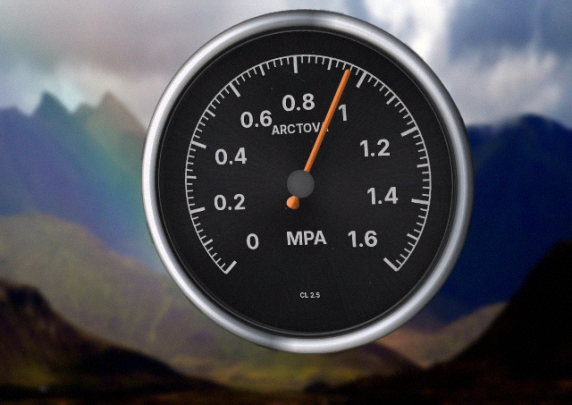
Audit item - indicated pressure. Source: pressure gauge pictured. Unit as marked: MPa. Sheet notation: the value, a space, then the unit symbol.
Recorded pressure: 0.96 MPa
